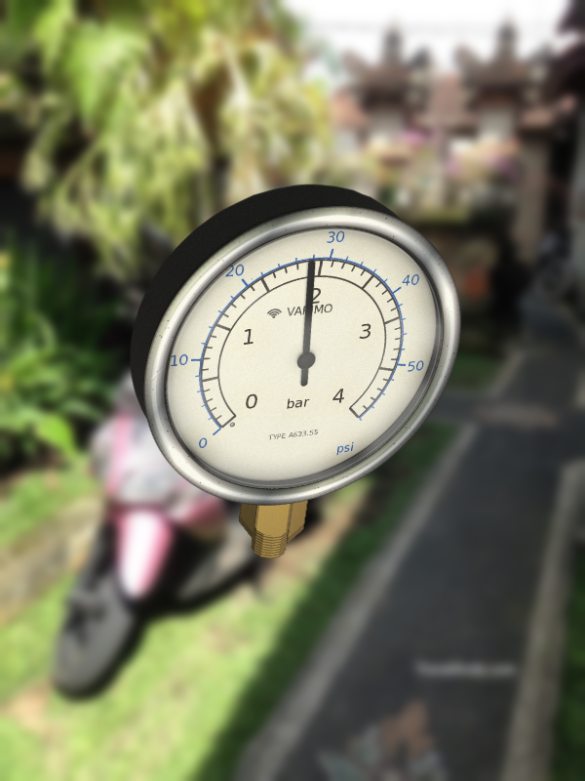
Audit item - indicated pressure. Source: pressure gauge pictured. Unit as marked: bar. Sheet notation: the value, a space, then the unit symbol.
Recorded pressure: 1.9 bar
